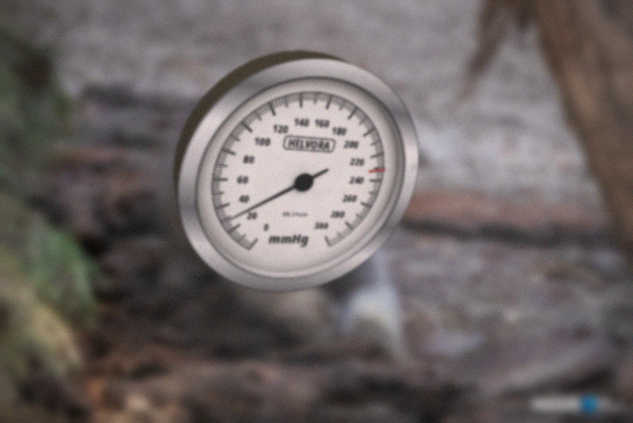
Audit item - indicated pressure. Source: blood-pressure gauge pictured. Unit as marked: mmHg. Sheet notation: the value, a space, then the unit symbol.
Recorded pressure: 30 mmHg
